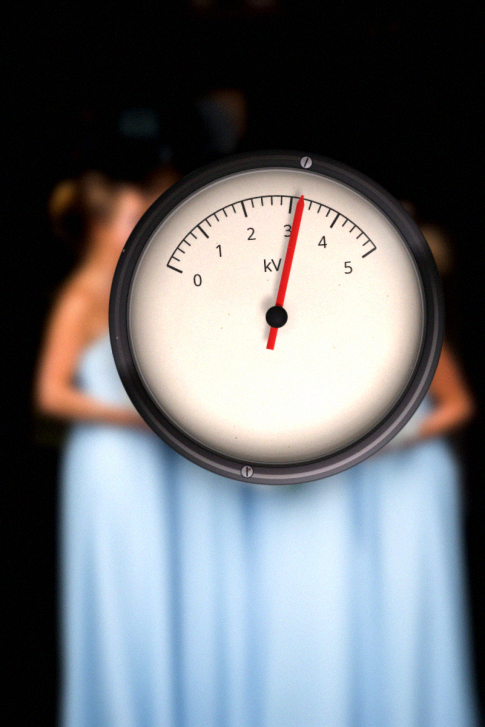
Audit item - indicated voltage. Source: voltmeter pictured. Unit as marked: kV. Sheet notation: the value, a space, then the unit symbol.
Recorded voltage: 3.2 kV
